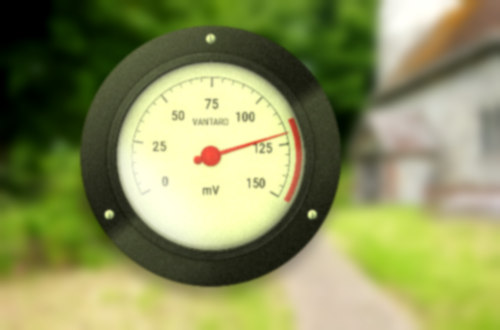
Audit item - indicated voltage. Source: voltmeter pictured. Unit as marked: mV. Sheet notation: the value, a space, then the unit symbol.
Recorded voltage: 120 mV
